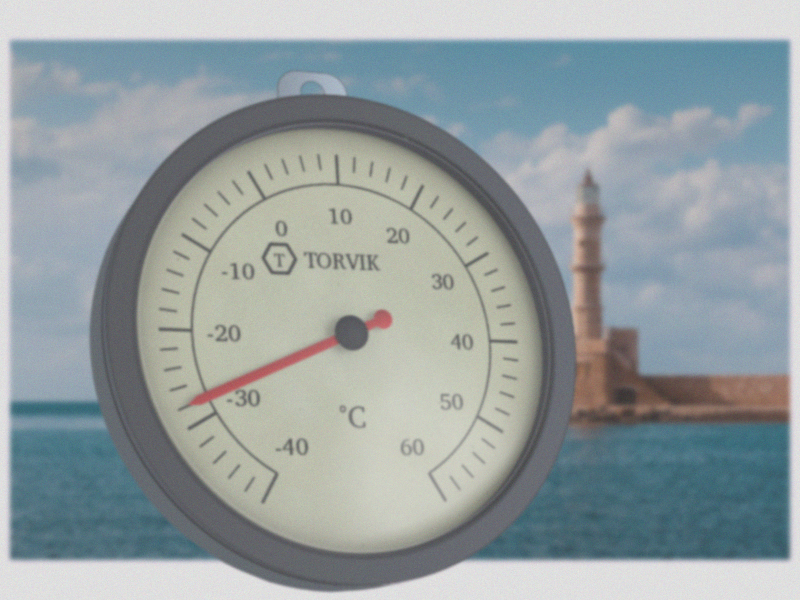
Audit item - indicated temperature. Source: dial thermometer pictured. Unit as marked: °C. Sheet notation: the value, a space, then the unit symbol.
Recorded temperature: -28 °C
